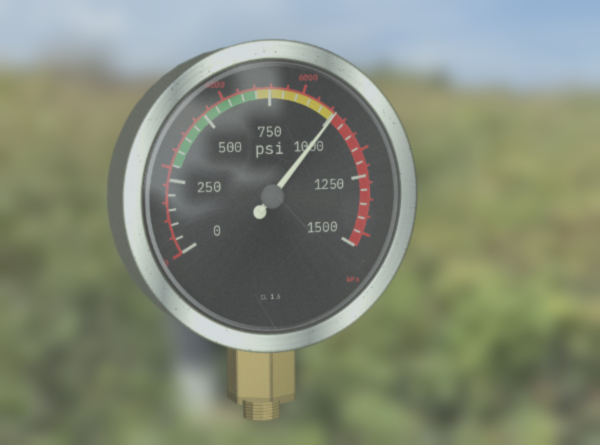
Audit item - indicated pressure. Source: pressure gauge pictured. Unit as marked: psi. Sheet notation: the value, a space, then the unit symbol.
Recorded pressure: 1000 psi
